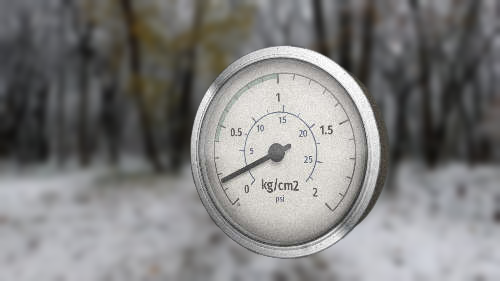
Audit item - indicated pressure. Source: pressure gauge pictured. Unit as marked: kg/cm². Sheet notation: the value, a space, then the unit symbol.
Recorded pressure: 0.15 kg/cm²
